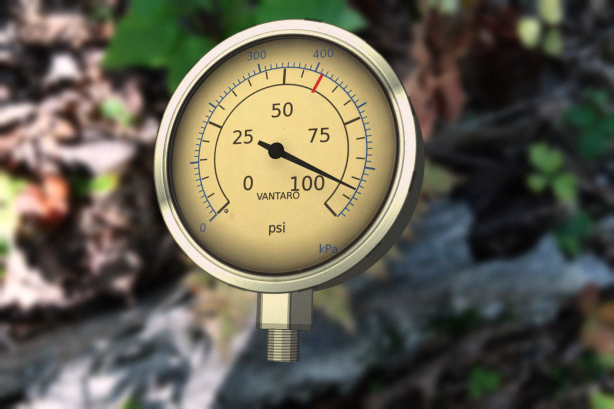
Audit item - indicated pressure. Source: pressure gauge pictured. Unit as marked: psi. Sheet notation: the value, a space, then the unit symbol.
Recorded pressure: 92.5 psi
